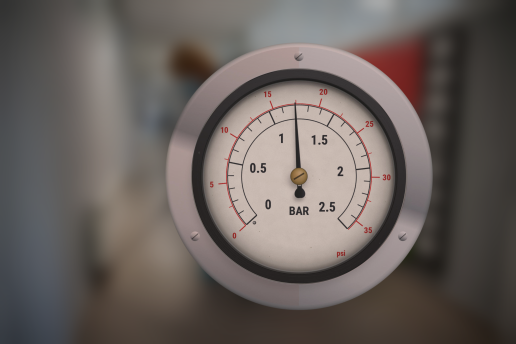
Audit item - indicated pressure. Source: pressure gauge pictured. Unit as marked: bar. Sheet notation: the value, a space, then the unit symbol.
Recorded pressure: 1.2 bar
